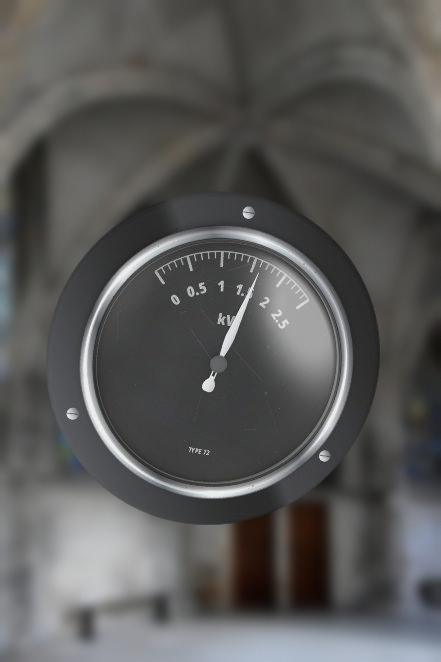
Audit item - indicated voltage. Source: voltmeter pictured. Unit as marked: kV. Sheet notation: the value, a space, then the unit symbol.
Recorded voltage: 1.6 kV
